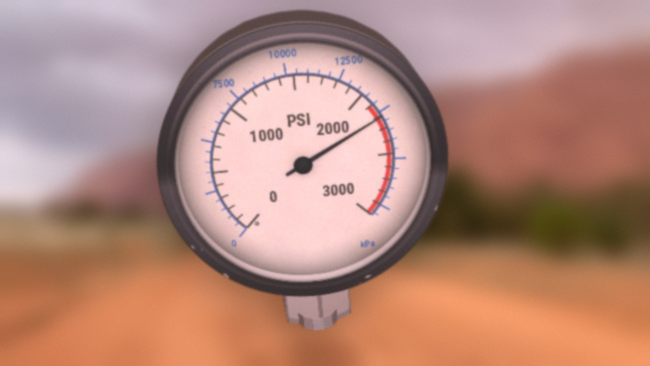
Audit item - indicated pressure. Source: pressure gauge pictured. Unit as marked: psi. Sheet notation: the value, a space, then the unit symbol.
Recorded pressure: 2200 psi
